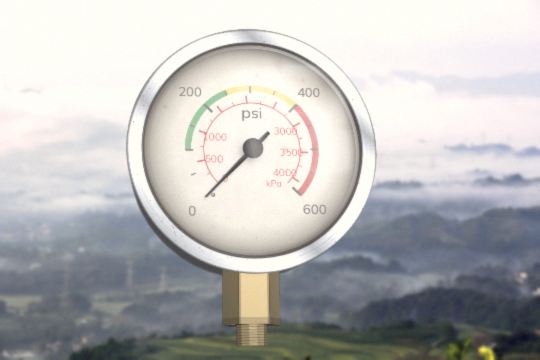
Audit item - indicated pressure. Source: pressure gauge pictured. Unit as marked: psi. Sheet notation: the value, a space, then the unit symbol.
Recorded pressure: 0 psi
